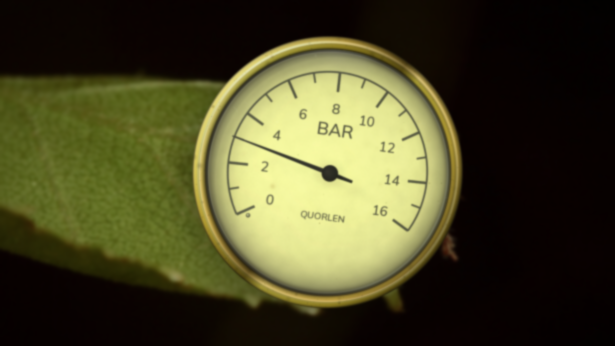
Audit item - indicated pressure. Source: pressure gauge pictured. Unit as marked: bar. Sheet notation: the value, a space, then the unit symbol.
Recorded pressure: 3 bar
